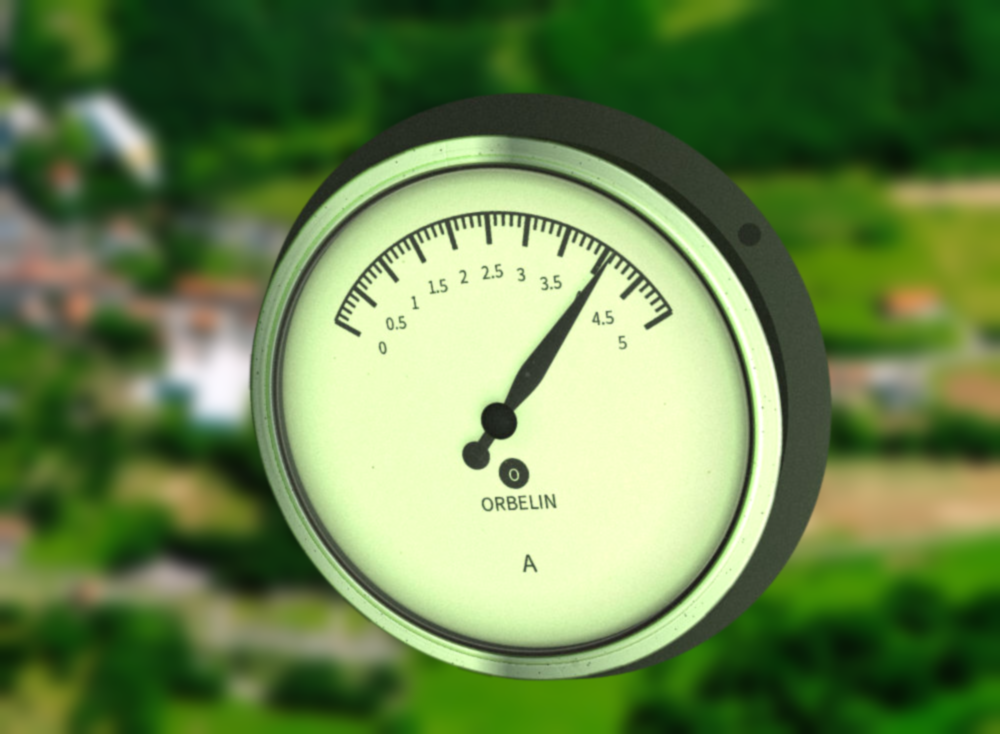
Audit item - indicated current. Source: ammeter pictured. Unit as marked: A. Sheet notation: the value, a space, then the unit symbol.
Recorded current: 4.1 A
